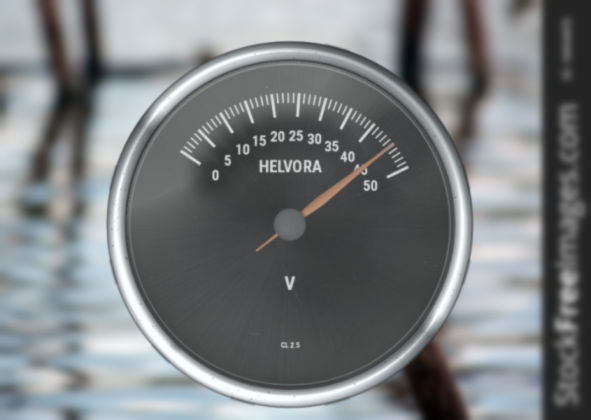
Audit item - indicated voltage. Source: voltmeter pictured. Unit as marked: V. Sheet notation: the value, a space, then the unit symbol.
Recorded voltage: 45 V
